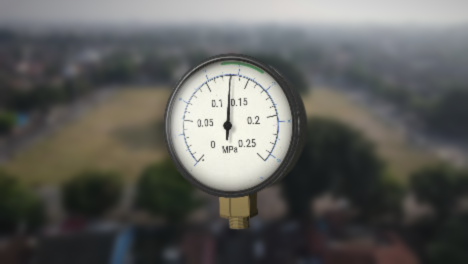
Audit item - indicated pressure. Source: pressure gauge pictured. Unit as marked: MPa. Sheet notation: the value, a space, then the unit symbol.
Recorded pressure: 0.13 MPa
